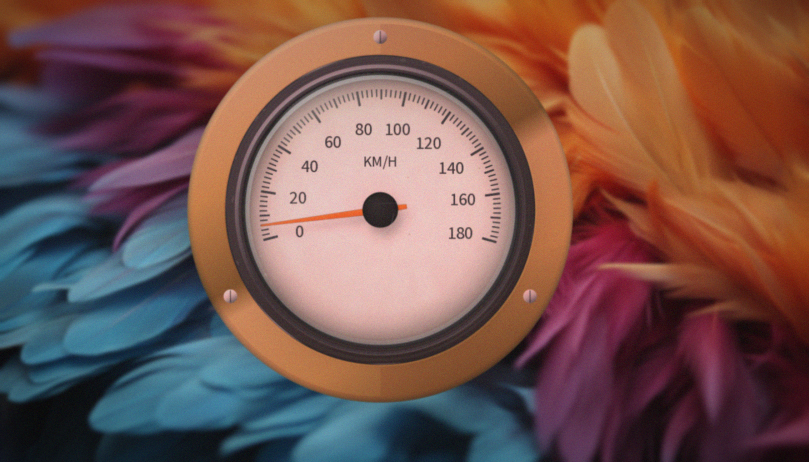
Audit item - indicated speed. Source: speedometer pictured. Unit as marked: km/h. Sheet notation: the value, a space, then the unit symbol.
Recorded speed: 6 km/h
